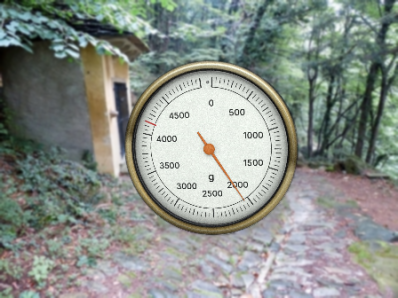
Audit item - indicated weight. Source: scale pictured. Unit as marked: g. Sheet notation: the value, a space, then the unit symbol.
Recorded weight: 2050 g
